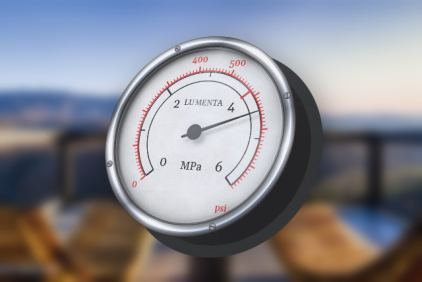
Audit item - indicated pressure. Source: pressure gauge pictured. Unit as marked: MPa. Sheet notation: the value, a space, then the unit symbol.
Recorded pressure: 4.5 MPa
